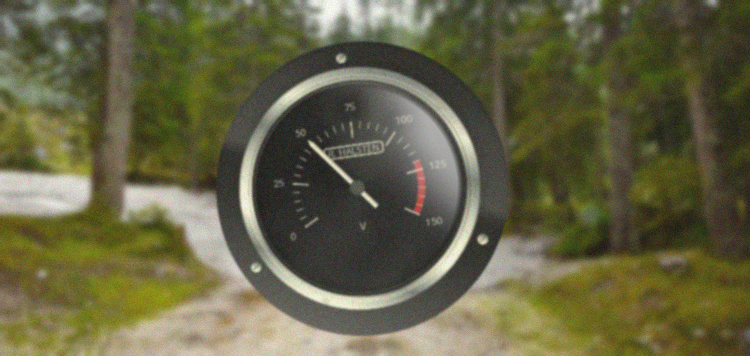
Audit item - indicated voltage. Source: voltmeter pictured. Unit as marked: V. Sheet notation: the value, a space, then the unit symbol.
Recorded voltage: 50 V
